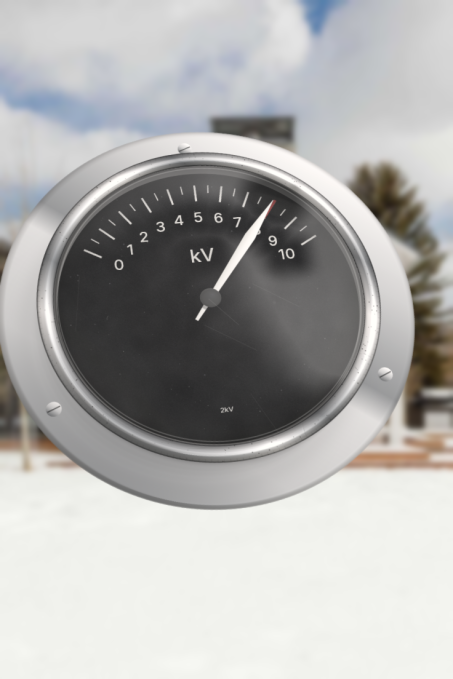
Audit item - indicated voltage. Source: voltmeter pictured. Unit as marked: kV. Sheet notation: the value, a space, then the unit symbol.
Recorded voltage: 8 kV
